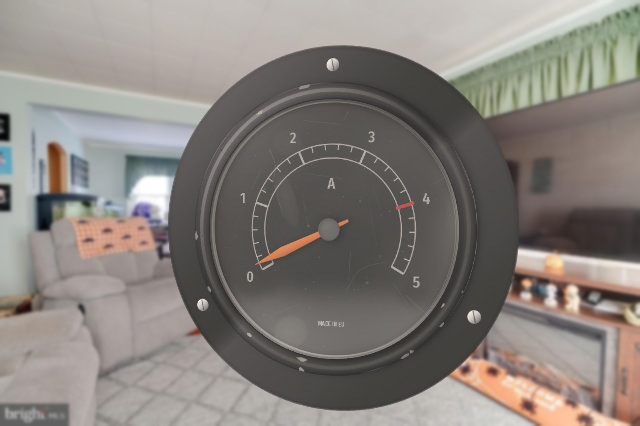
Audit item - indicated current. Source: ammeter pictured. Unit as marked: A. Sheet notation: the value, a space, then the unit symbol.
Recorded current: 0.1 A
